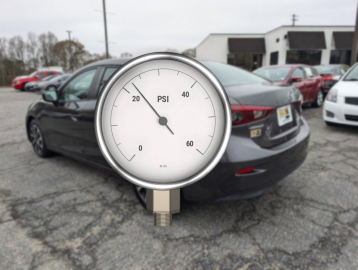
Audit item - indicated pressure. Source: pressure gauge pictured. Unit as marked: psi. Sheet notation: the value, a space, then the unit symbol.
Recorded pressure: 22.5 psi
